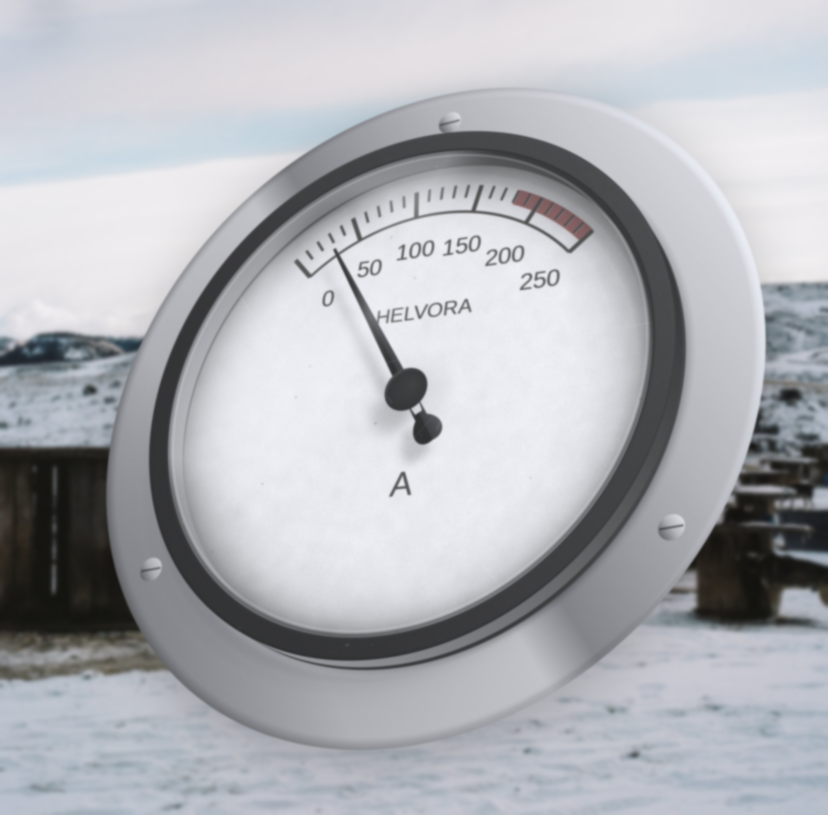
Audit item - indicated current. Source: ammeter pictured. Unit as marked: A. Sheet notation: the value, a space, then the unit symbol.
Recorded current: 30 A
